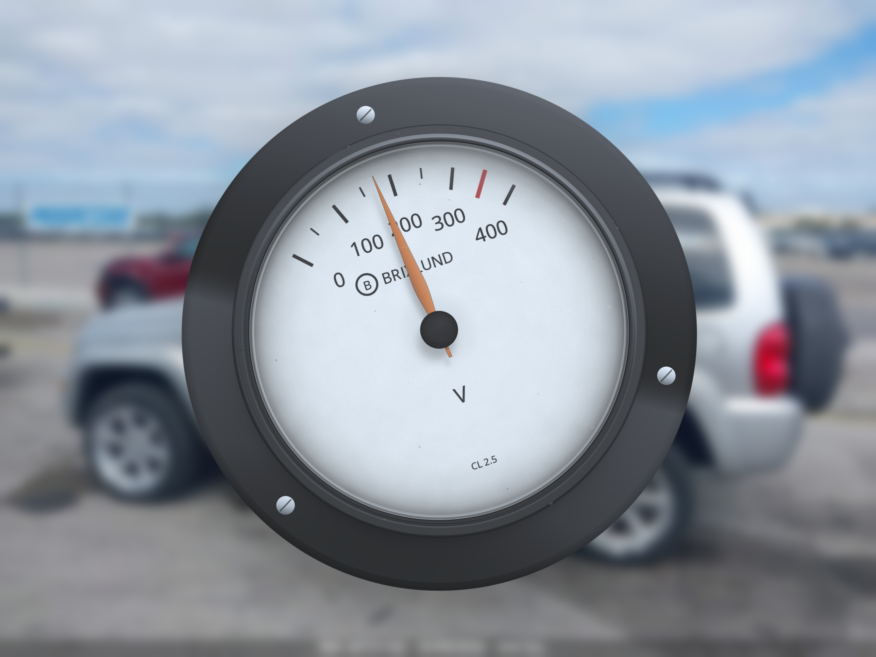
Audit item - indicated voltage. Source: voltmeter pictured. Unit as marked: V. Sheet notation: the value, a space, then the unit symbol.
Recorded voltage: 175 V
